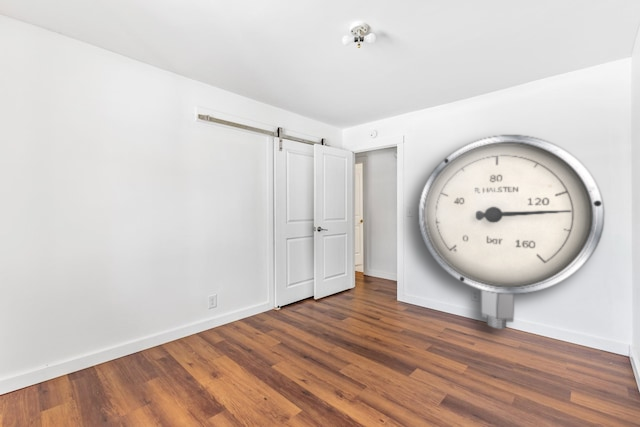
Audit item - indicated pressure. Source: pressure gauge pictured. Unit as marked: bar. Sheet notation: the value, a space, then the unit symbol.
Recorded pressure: 130 bar
